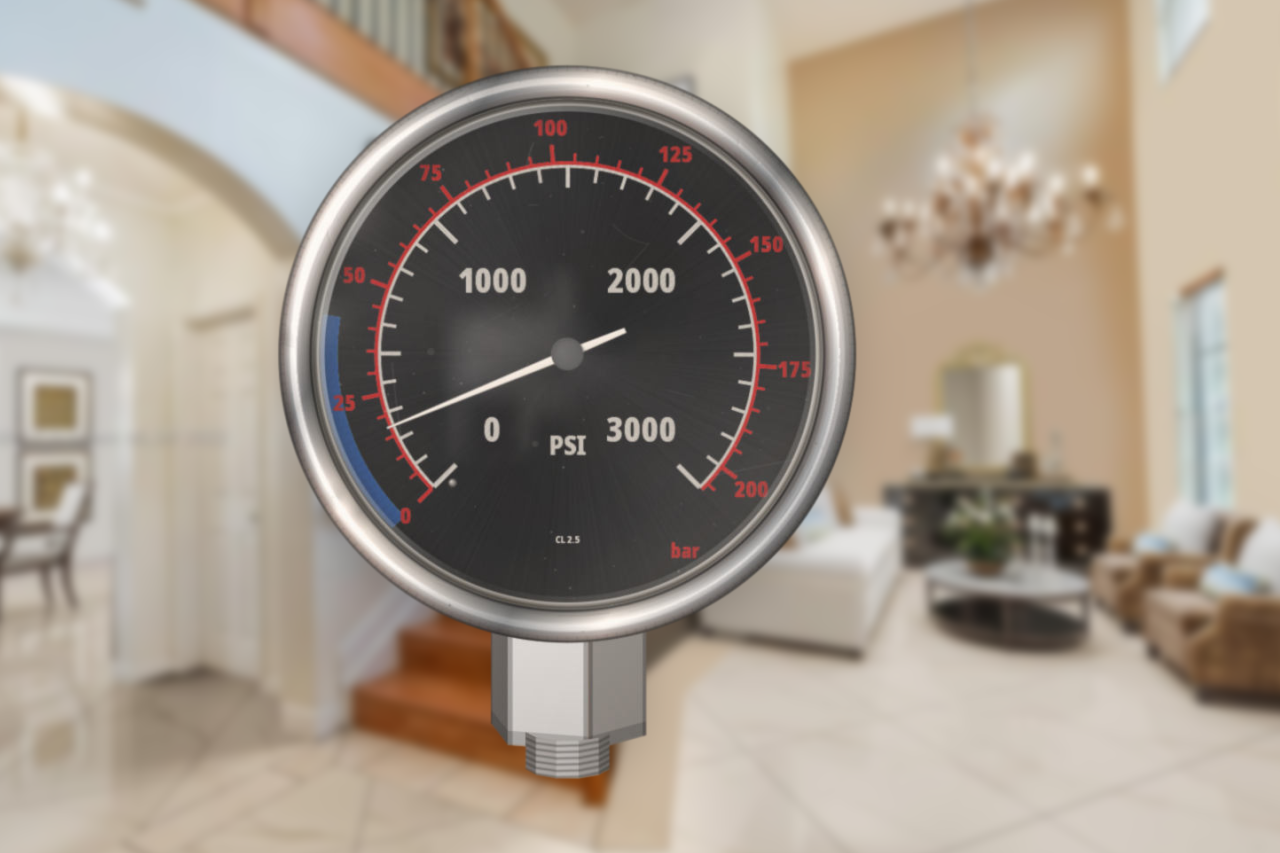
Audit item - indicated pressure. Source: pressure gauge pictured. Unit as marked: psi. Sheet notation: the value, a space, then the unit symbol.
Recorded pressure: 250 psi
